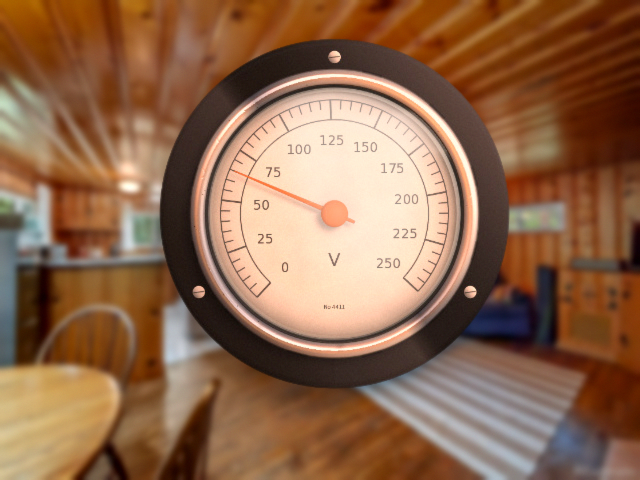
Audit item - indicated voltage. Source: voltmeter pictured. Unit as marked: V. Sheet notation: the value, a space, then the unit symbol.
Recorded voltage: 65 V
